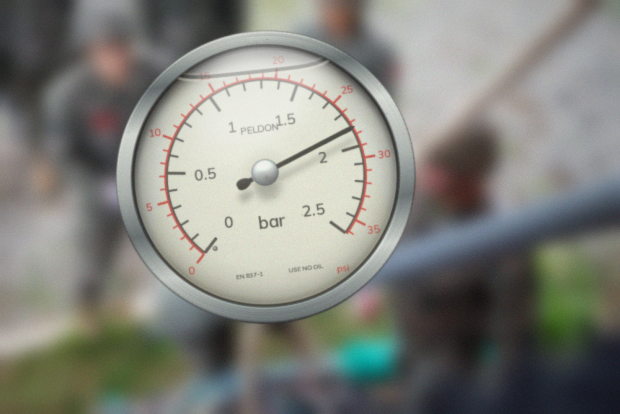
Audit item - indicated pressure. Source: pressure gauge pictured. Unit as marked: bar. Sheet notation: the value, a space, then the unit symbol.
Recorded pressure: 1.9 bar
